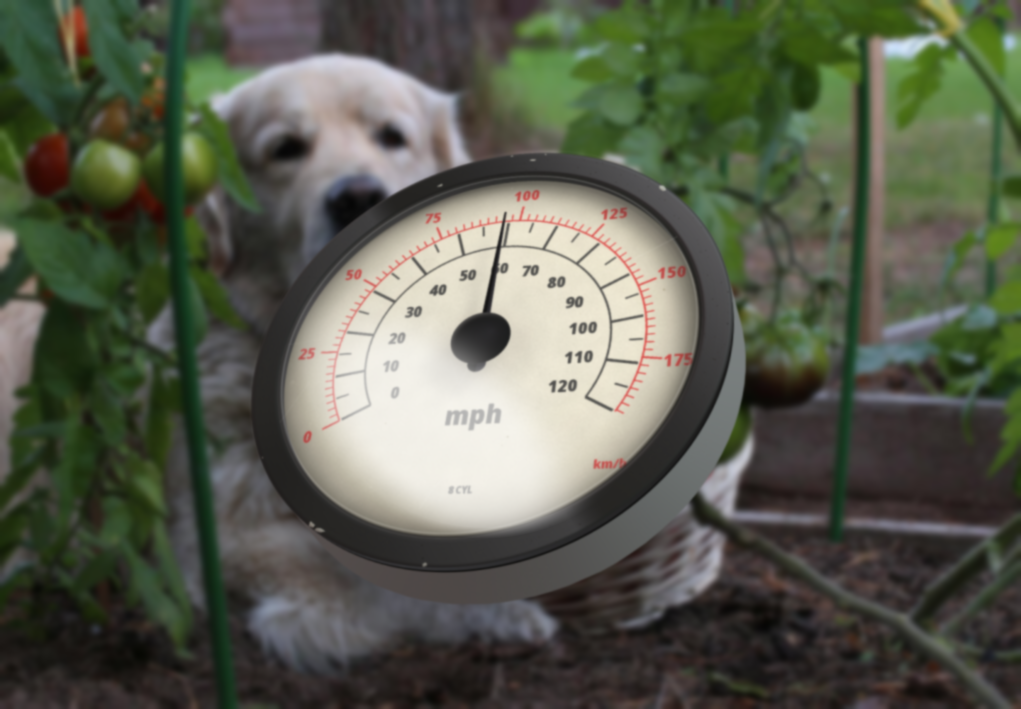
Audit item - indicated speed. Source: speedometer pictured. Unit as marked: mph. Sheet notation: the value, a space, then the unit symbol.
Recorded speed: 60 mph
